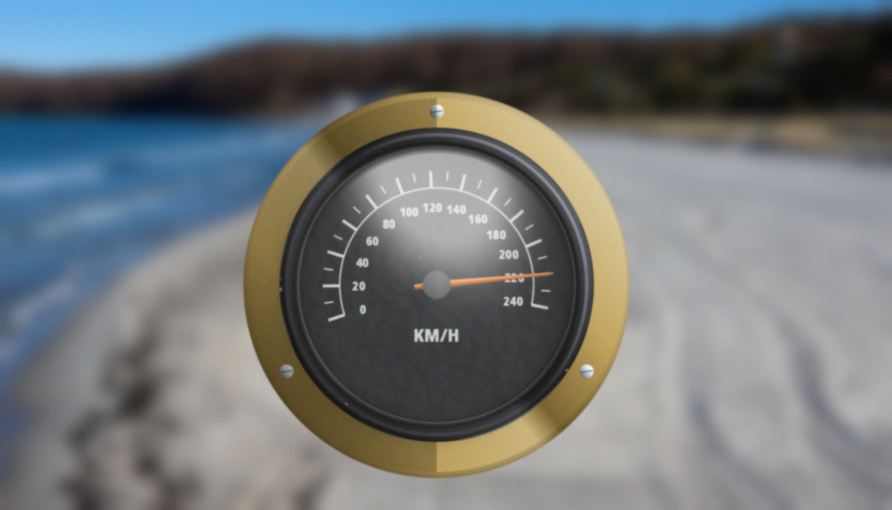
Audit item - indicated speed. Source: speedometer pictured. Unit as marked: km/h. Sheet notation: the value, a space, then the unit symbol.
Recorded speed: 220 km/h
